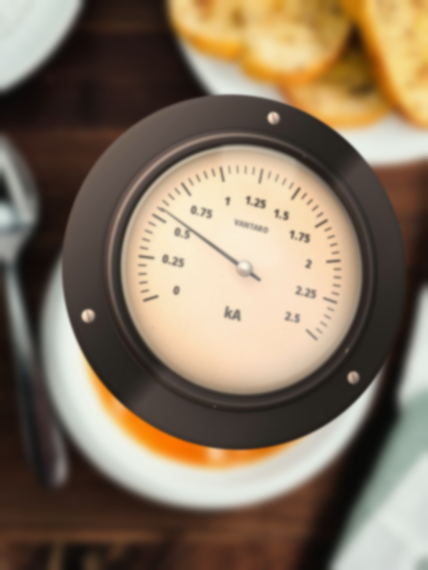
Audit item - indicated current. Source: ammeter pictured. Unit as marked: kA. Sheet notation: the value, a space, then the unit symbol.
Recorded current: 0.55 kA
